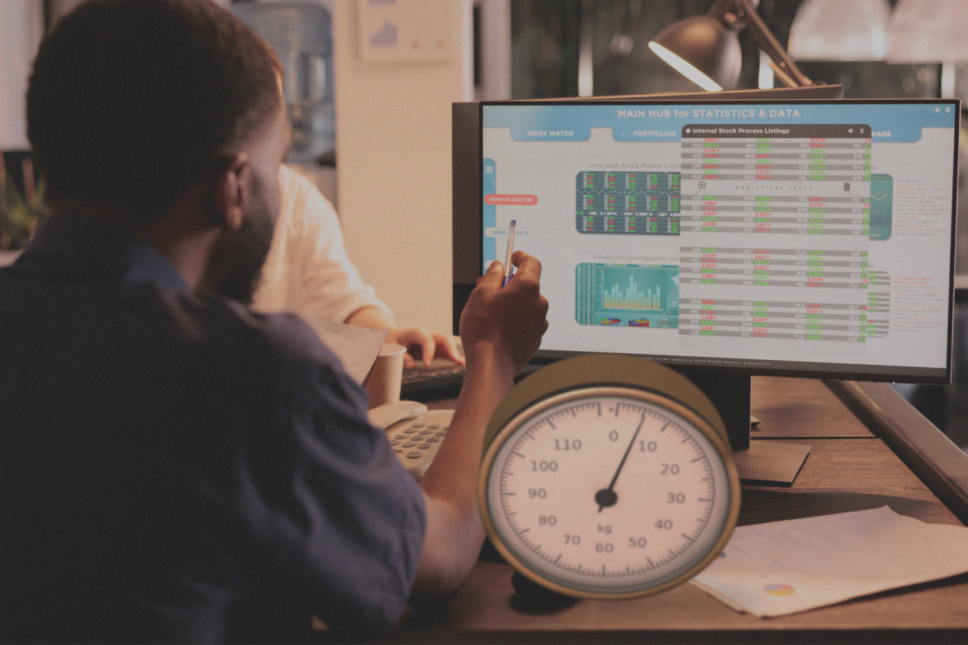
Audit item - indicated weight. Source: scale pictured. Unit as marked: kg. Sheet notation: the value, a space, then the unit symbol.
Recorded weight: 5 kg
